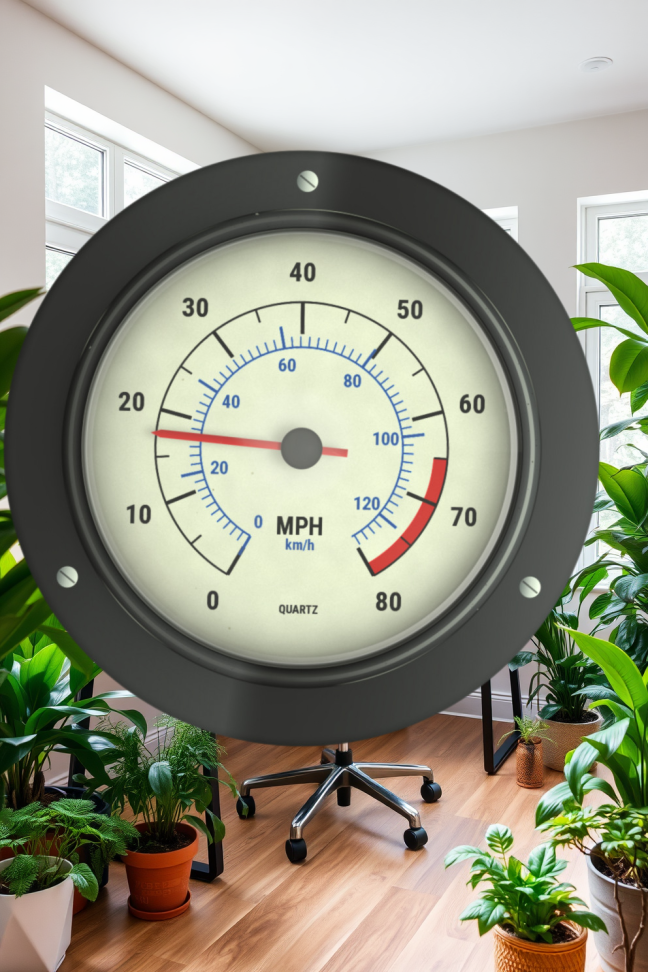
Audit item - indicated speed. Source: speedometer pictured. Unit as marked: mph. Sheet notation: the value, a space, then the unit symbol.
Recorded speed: 17.5 mph
